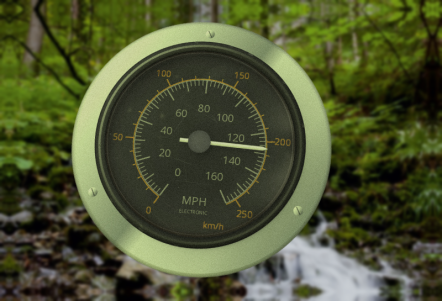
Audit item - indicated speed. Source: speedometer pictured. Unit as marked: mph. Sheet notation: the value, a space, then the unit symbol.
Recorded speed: 128 mph
